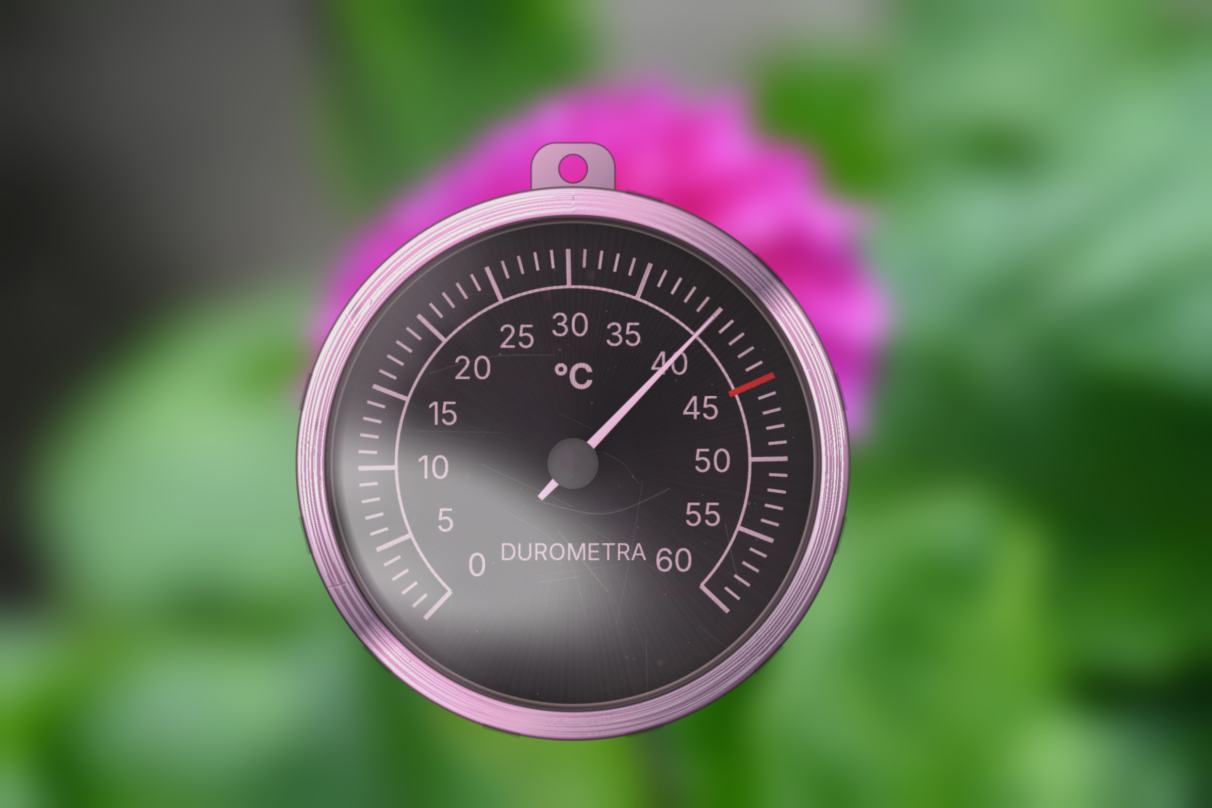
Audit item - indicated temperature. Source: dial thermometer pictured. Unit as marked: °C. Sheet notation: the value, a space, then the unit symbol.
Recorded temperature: 40 °C
